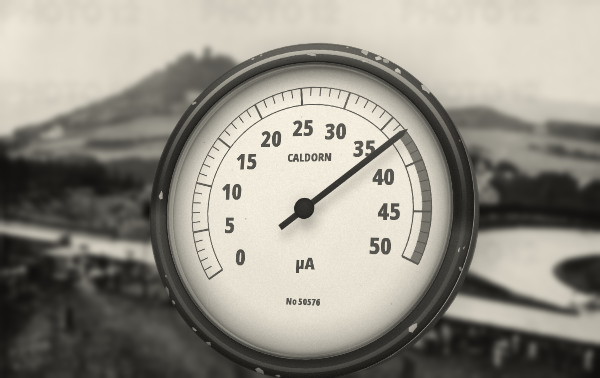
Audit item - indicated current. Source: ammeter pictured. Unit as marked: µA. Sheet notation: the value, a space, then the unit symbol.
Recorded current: 37 µA
